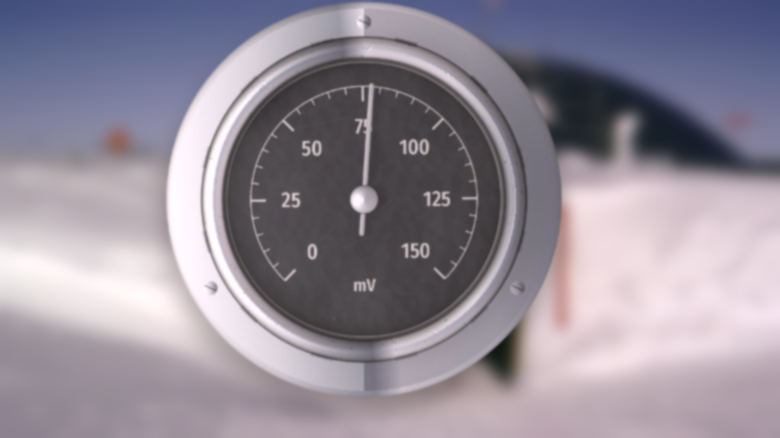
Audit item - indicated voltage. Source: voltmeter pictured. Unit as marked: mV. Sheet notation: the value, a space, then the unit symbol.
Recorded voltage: 77.5 mV
